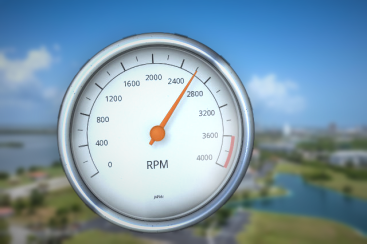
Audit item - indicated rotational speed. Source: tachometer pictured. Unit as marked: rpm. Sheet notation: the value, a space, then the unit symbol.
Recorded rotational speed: 2600 rpm
